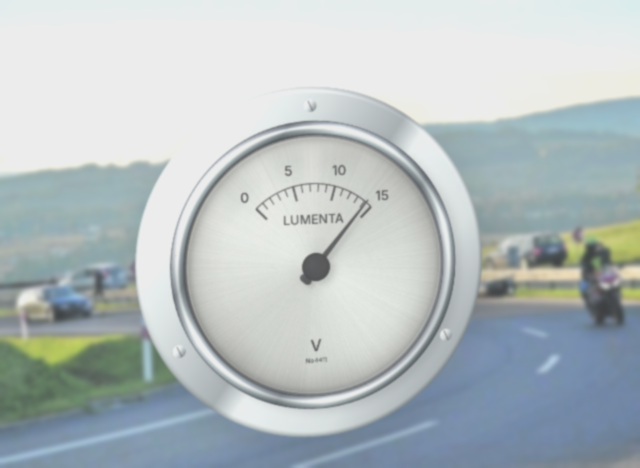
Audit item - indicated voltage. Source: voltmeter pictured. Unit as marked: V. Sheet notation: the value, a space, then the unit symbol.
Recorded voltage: 14 V
